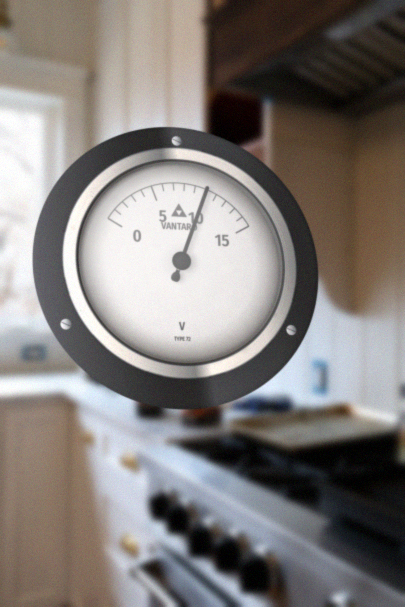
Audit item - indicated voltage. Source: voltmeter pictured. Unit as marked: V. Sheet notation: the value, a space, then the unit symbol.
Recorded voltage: 10 V
